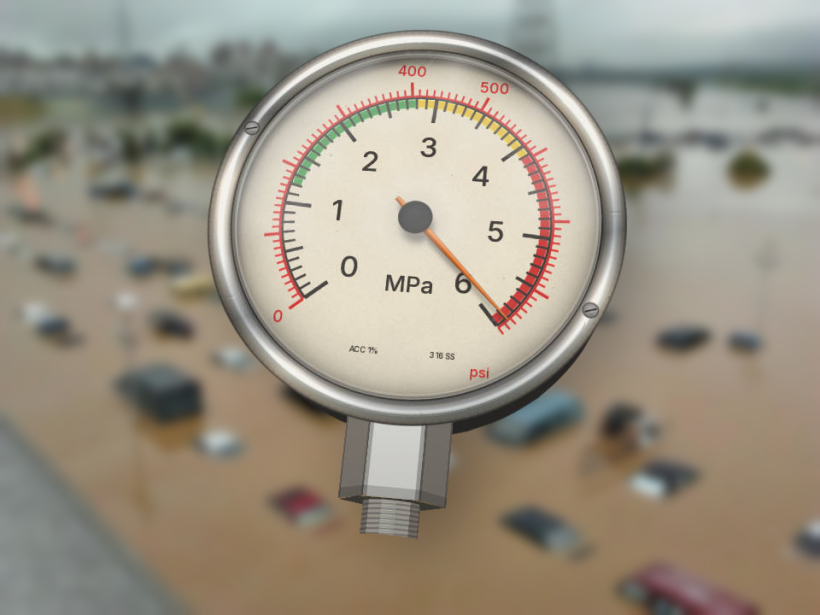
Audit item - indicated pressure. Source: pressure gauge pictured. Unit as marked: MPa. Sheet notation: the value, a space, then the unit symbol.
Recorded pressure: 5.9 MPa
